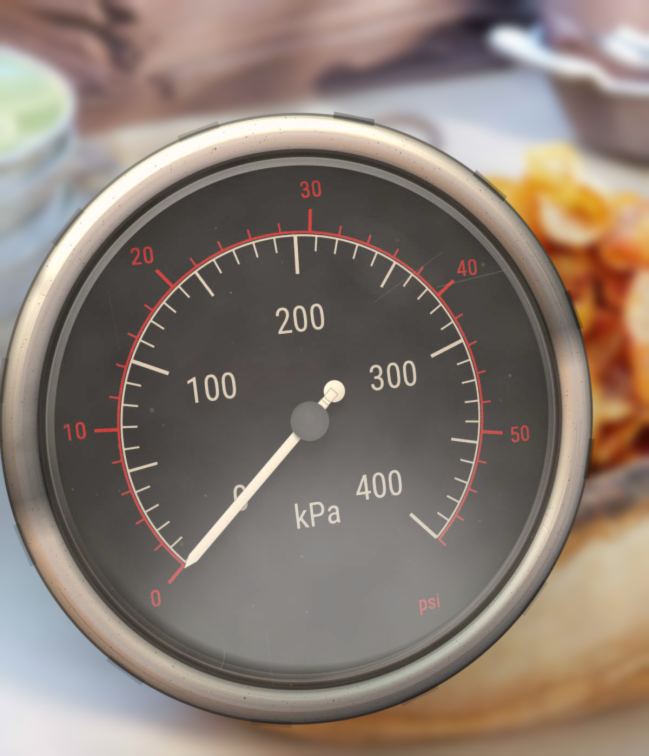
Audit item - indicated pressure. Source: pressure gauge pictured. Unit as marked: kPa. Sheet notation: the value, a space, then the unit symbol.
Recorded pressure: 0 kPa
